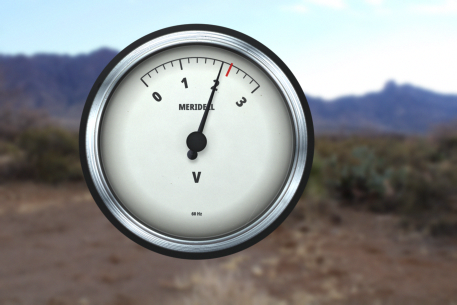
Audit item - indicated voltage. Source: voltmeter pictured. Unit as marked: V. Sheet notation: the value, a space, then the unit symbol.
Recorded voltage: 2 V
